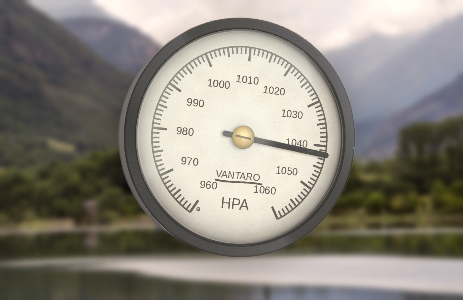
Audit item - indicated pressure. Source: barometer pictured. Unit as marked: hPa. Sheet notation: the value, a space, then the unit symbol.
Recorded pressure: 1042 hPa
